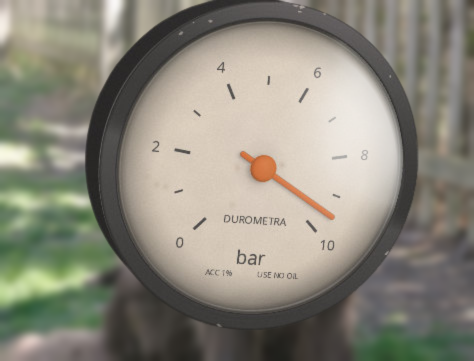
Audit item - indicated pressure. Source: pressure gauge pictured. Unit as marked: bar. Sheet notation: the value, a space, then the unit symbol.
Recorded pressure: 9.5 bar
